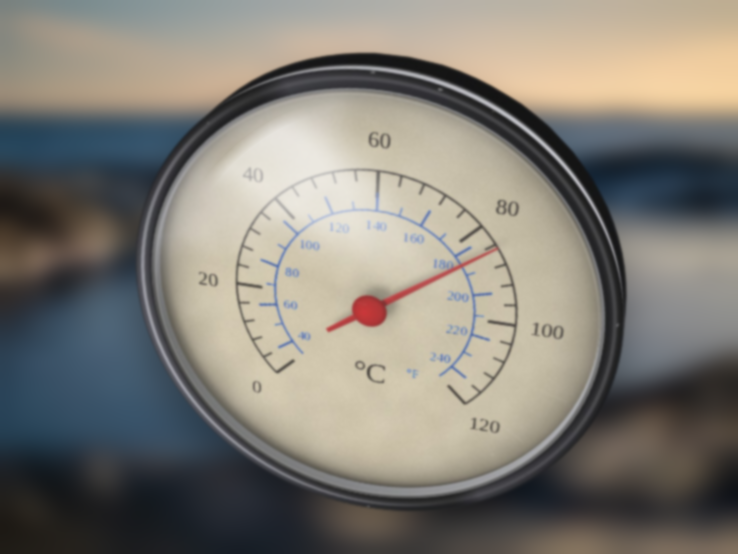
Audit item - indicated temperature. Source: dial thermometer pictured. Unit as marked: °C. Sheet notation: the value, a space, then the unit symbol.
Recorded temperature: 84 °C
